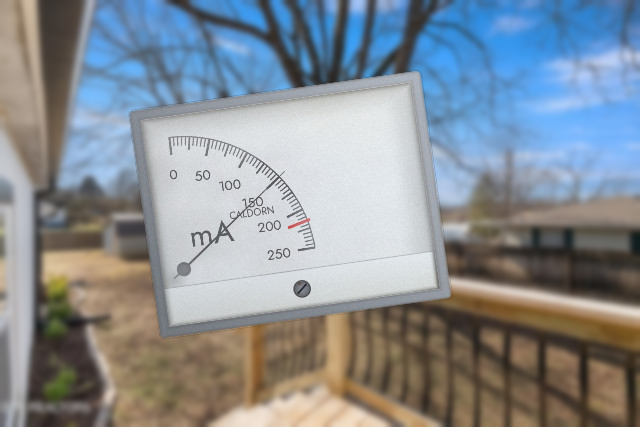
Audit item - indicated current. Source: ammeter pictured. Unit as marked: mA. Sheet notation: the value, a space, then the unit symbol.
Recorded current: 150 mA
